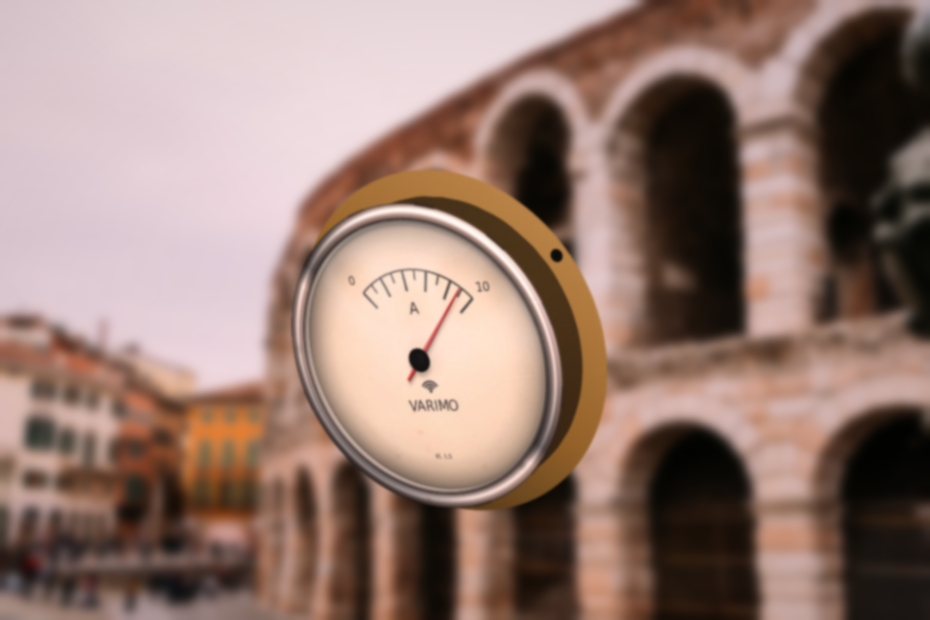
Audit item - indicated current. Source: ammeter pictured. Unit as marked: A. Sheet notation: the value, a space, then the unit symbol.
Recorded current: 9 A
